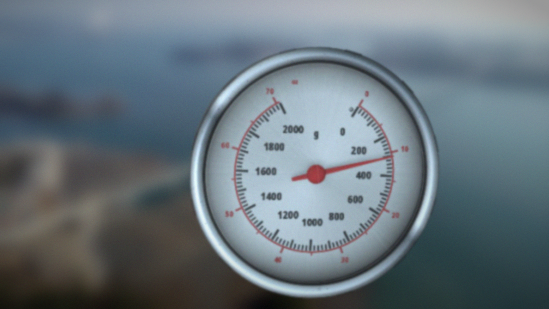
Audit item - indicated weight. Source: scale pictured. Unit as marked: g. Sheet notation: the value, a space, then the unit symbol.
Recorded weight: 300 g
